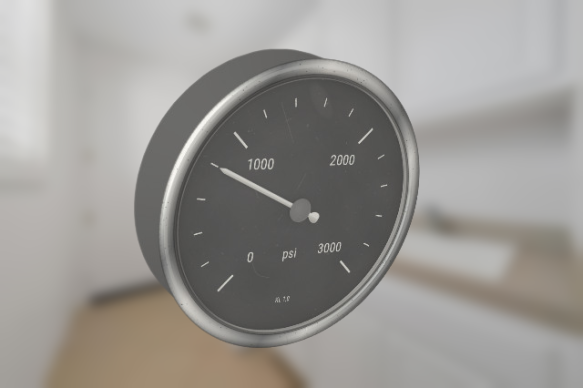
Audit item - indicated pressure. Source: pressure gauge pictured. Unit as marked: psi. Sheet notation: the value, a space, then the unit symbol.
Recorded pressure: 800 psi
